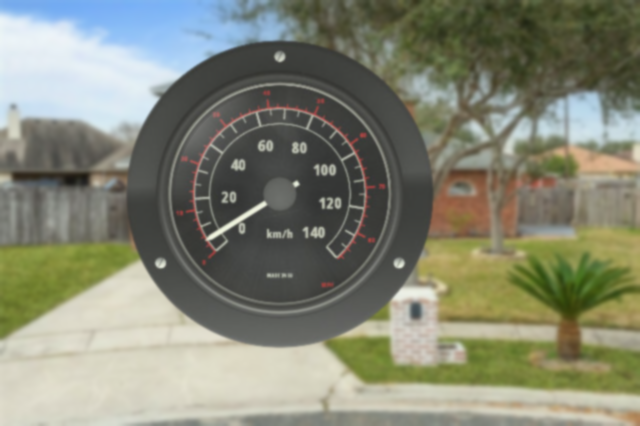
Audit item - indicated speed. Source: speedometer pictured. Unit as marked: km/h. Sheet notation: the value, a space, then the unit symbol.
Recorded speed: 5 km/h
